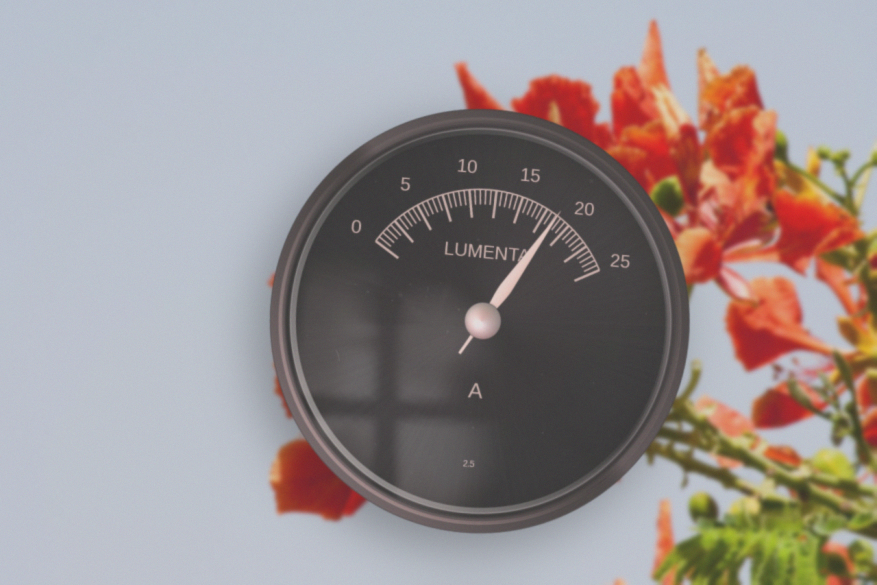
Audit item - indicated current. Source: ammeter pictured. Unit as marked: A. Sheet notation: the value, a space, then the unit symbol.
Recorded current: 18.5 A
